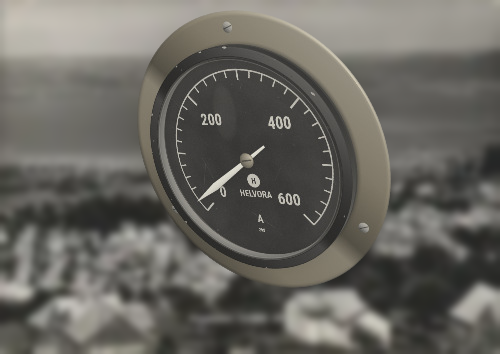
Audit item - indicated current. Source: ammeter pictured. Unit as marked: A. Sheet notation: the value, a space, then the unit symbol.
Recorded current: 20 A
